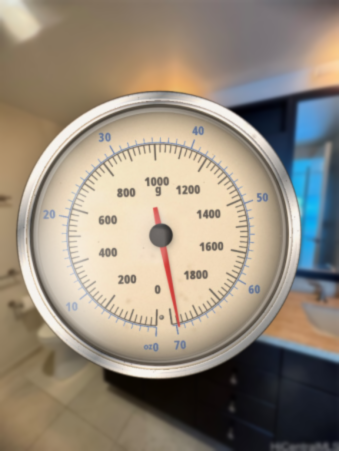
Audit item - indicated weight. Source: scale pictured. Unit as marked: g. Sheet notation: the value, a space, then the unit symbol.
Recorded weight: 1980 g
